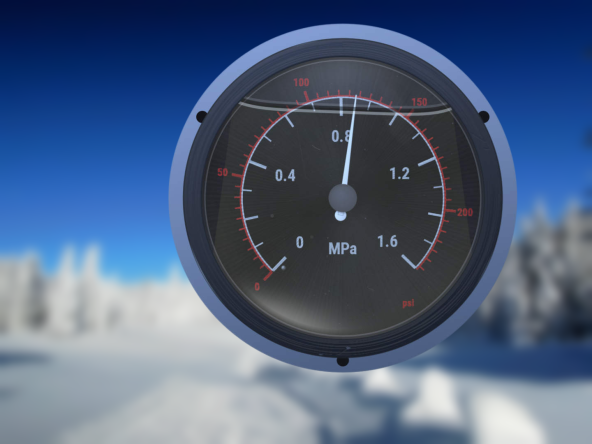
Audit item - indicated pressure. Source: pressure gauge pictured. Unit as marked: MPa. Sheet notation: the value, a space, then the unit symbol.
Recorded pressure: 0.85 MPa
